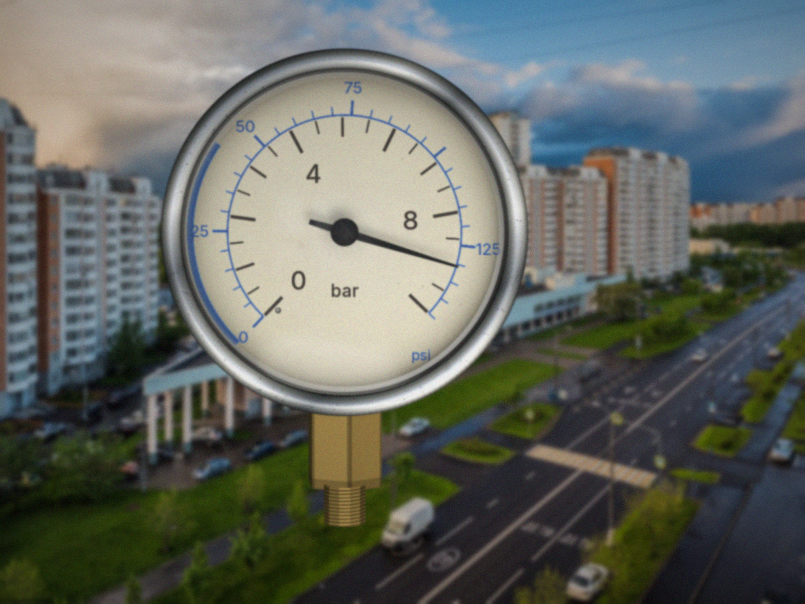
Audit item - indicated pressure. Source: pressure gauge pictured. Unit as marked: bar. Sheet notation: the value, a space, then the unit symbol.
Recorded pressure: 9 bar
